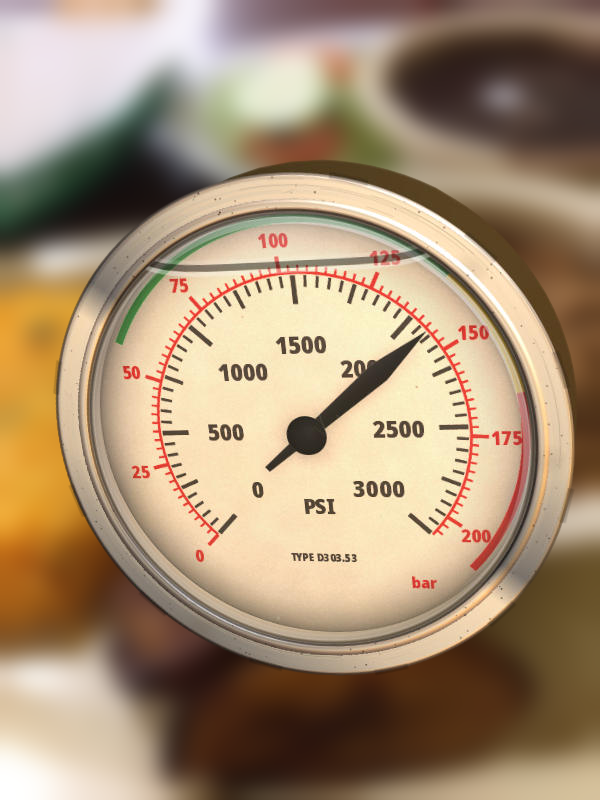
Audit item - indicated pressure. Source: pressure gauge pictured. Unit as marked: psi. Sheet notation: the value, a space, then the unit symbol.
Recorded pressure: 2075 psi
